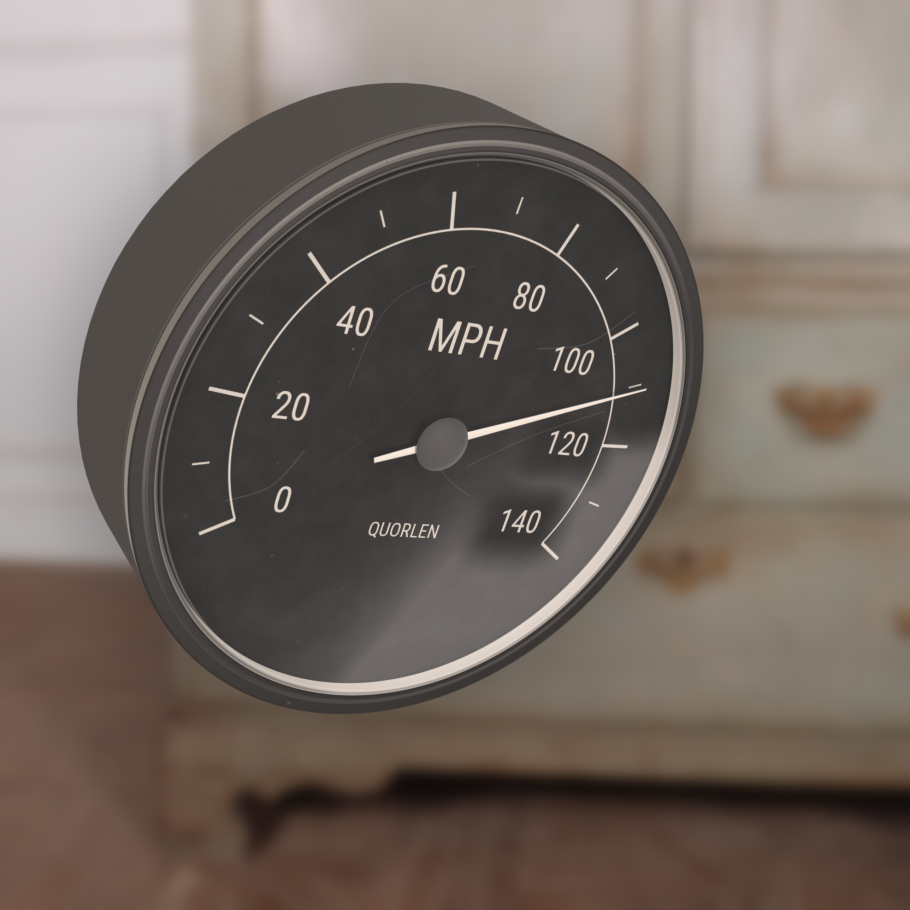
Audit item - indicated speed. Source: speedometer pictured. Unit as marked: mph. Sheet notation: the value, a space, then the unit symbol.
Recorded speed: 110 mph
